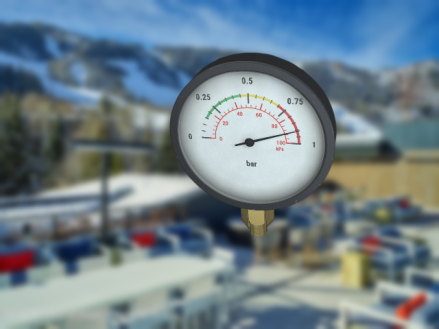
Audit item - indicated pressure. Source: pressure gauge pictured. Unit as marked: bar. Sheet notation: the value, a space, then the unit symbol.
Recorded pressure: 0.9 bar
